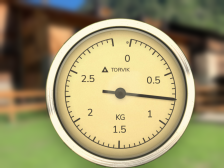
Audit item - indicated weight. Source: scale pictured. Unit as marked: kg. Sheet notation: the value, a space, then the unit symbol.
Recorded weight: 0.75 kg
